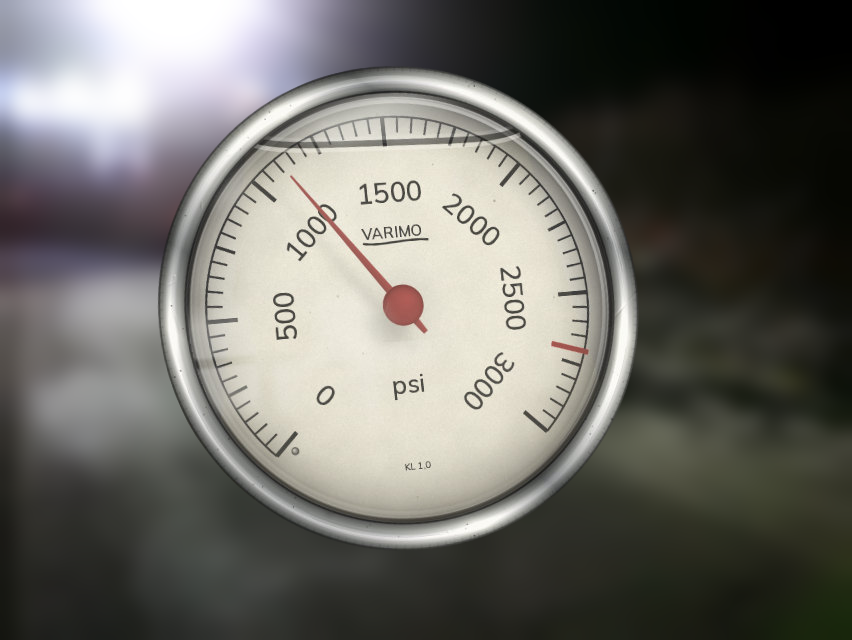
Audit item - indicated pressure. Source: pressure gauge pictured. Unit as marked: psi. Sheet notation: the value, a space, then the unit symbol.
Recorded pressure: 1100 psi
